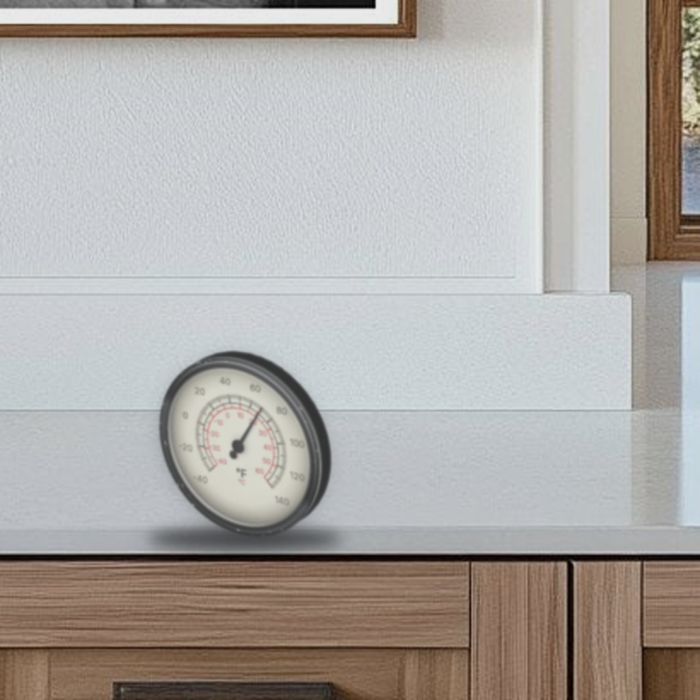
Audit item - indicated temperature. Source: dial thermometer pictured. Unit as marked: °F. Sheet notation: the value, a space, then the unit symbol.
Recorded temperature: 70 °F
